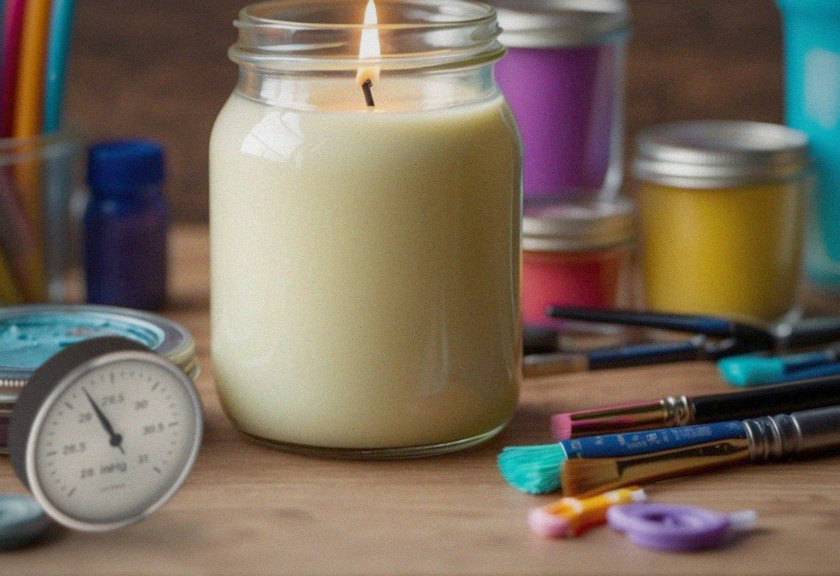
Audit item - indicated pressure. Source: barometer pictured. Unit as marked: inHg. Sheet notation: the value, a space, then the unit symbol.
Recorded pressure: 29.2 inHg
